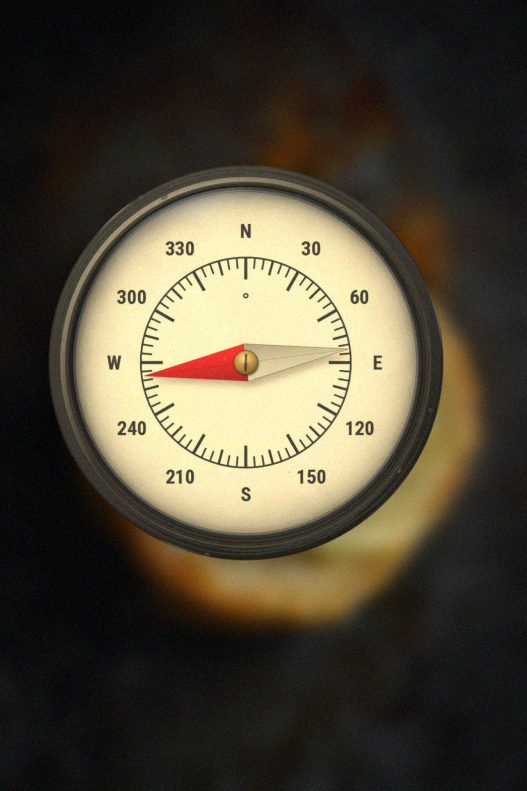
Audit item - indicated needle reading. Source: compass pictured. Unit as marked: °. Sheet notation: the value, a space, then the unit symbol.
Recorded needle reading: 262.5 °
